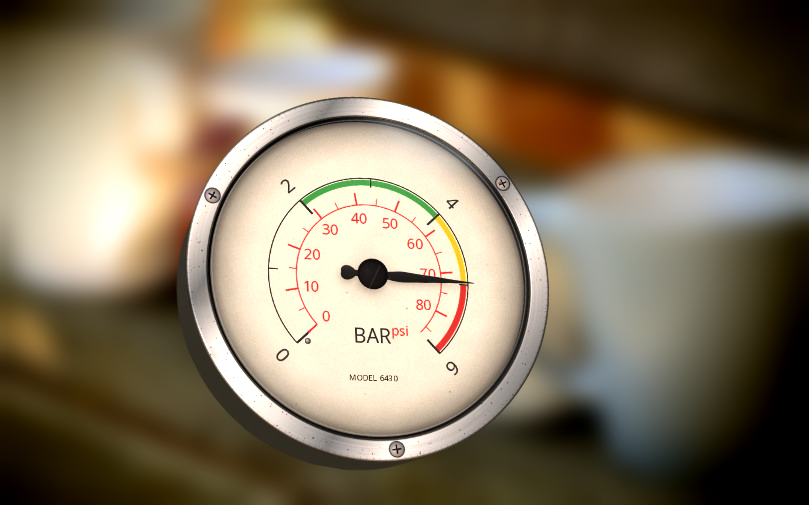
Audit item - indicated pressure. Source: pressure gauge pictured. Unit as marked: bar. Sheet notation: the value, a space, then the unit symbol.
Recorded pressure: 5 bar
